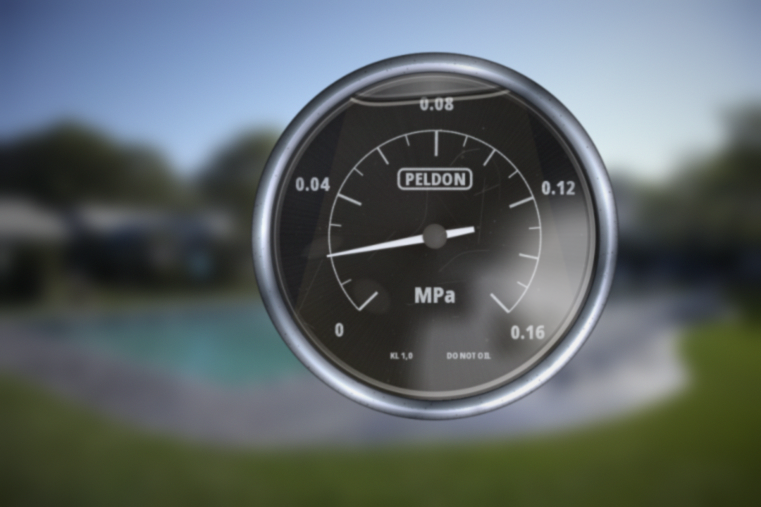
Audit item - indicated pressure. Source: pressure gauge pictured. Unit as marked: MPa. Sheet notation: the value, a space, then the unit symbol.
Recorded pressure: 0.02 MPa
